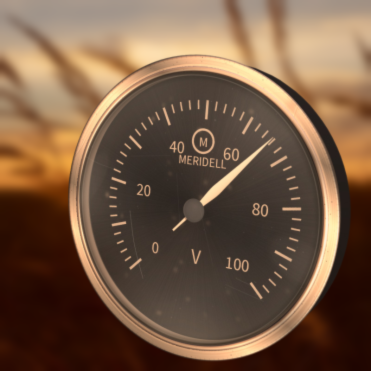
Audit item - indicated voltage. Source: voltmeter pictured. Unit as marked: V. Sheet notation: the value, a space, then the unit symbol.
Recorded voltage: 66 V
